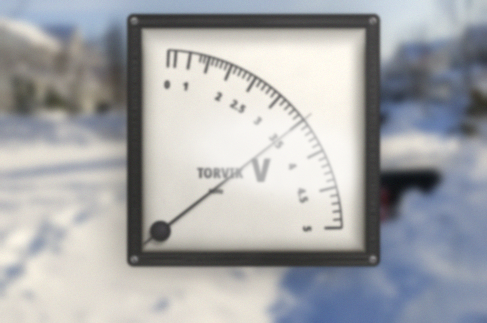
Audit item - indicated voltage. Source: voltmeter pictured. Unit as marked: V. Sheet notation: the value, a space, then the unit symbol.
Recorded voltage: 3.5 V
